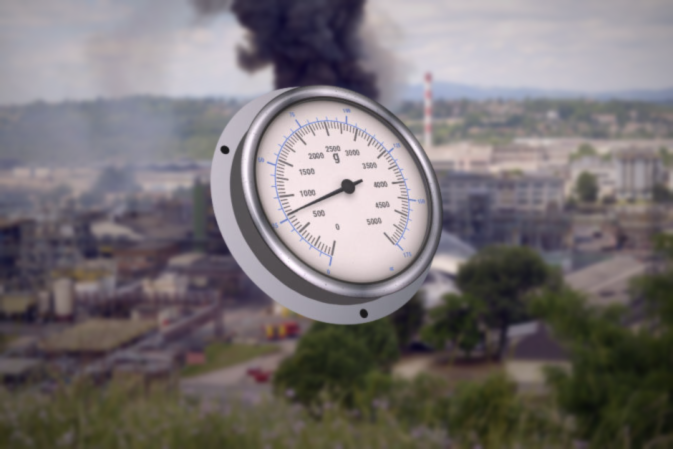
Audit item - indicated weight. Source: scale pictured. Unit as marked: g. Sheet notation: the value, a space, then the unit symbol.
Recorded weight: 750 g
